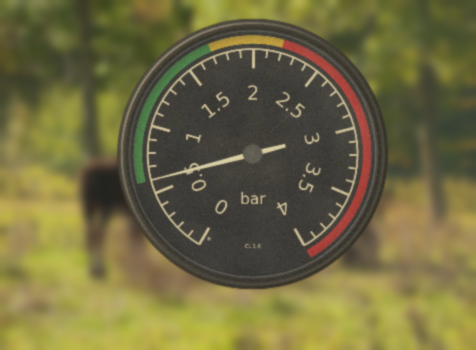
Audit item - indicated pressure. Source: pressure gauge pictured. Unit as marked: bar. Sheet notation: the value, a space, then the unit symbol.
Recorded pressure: 0.6 bar
